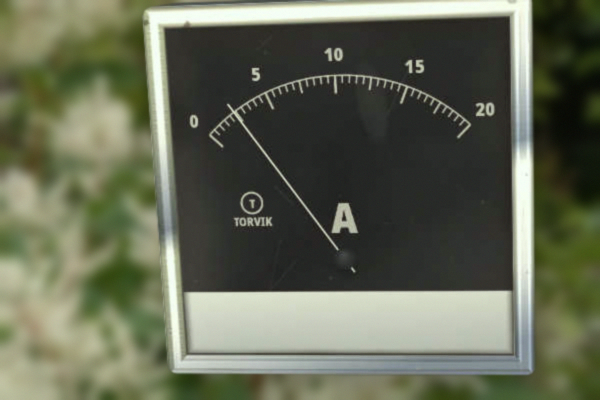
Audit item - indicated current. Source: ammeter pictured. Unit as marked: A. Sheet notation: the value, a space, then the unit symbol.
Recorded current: 2.5 A
